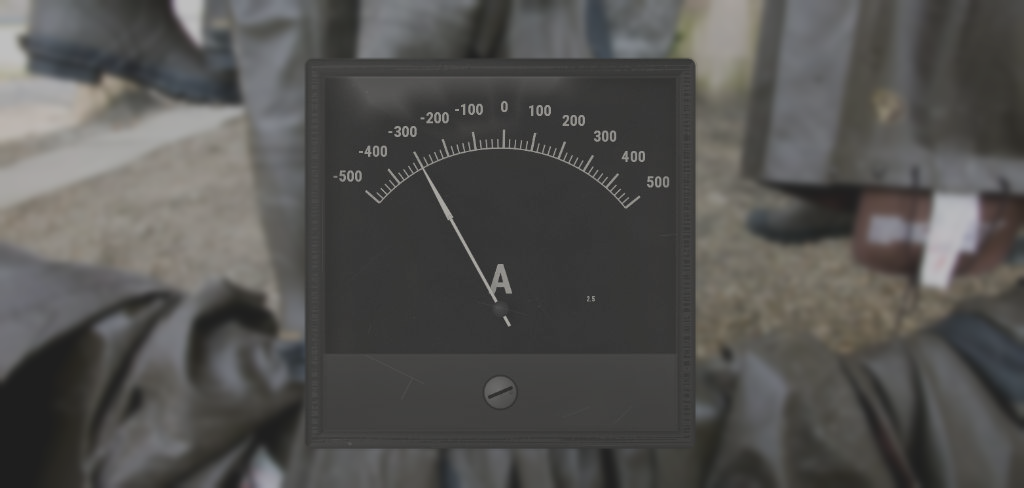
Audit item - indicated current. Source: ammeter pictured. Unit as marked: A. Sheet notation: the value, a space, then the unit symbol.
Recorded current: -300 A
